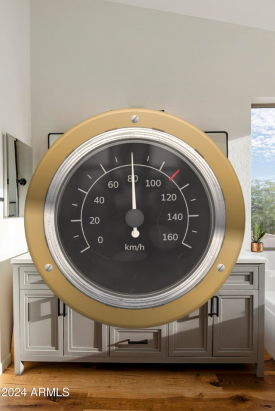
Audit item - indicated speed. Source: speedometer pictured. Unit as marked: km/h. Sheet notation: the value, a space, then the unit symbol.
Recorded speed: 80 km/h
